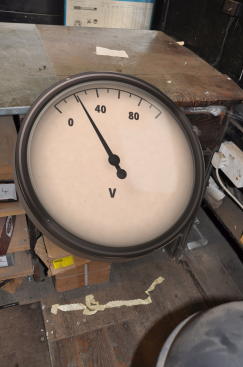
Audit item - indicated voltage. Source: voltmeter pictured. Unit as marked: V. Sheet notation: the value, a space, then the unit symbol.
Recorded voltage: 20 V
